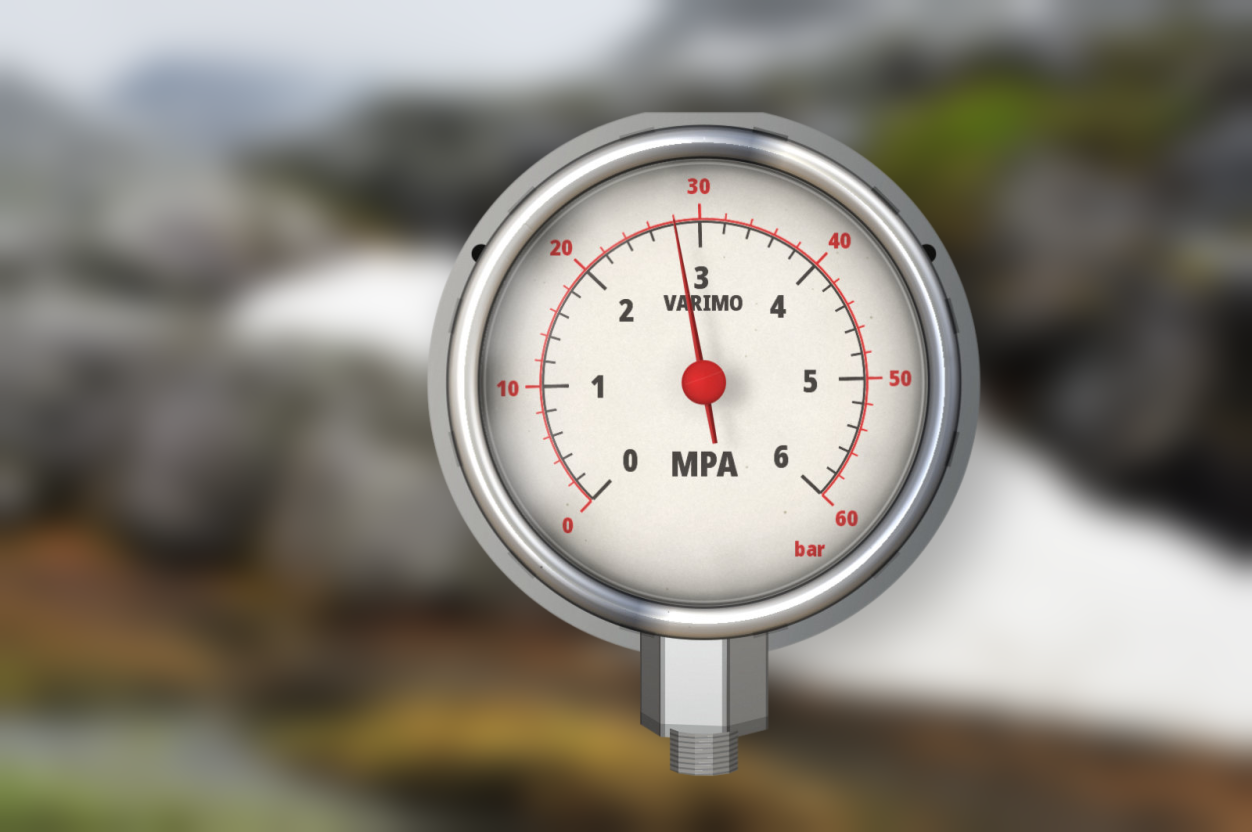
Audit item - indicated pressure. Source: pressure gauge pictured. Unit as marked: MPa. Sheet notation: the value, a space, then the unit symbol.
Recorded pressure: 2.8 MPa
